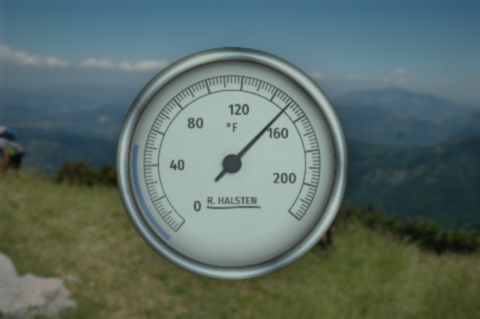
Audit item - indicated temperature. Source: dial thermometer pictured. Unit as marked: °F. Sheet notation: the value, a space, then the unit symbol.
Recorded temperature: 150 °F
